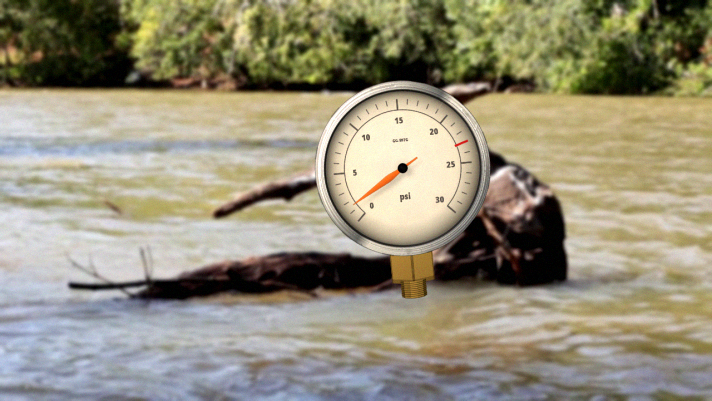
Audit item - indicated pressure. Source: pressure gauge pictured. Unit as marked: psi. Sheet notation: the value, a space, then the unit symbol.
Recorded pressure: 1.5 psi
